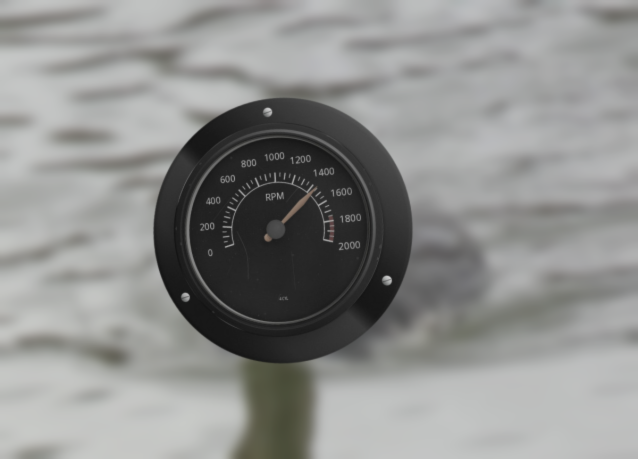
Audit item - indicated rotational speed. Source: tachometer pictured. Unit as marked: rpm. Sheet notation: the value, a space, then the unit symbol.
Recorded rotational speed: 1450 rpm
